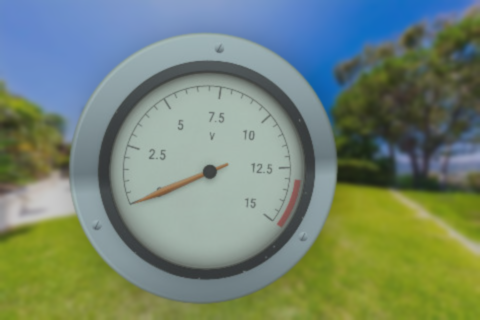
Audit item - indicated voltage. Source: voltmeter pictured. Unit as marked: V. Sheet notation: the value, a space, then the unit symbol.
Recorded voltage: 0 V
